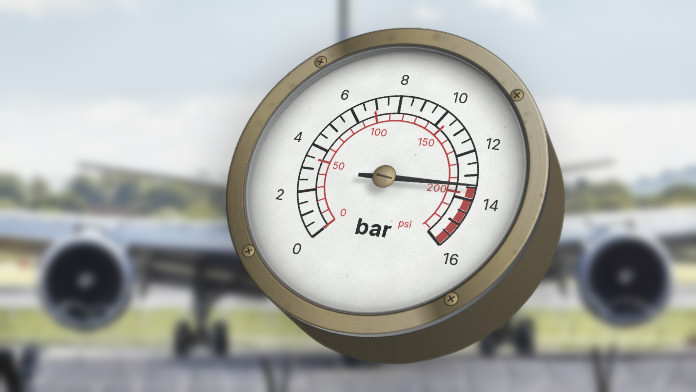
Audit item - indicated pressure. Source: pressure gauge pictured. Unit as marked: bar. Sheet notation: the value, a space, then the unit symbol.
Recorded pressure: 13.5 bar
